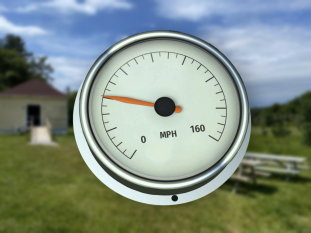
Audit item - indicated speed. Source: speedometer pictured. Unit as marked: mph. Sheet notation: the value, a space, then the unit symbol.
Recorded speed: 40 mph
